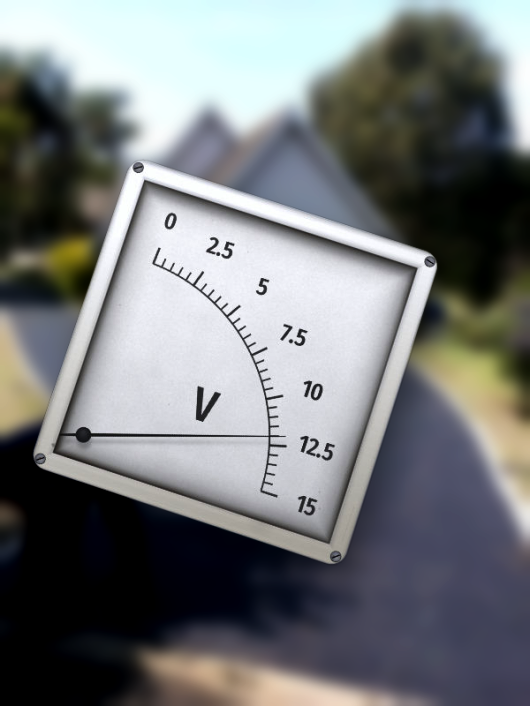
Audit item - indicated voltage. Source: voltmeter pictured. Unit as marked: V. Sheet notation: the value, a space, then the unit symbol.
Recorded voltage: 12 V
